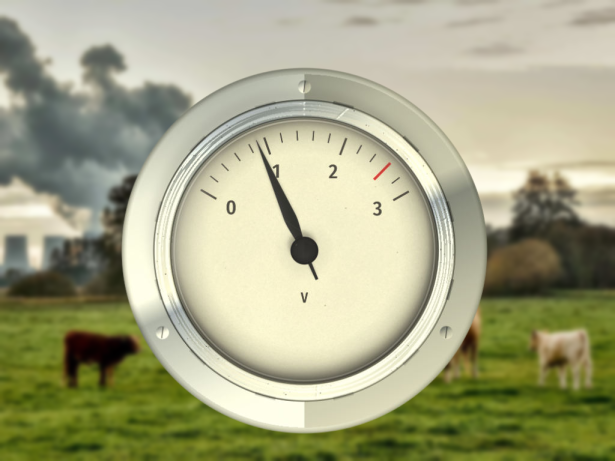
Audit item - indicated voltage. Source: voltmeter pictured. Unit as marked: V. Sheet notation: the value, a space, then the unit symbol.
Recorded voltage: 0.9 V
